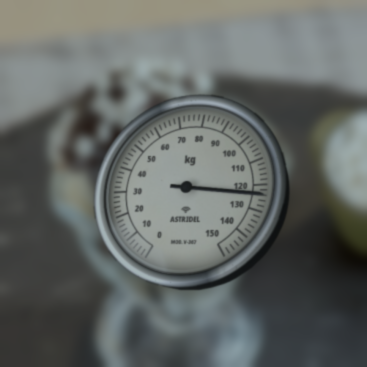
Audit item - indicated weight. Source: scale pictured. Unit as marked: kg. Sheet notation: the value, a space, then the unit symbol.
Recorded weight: 124 kg
